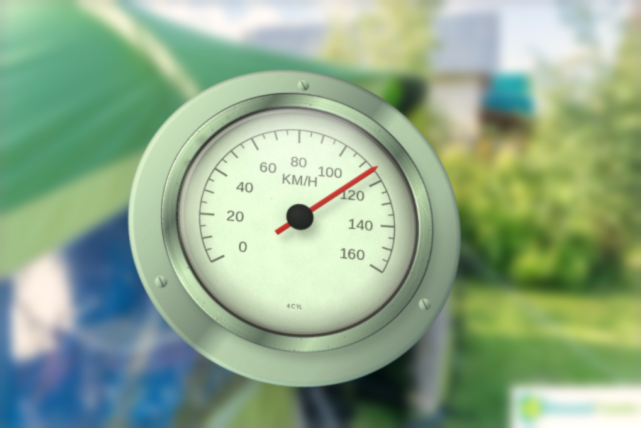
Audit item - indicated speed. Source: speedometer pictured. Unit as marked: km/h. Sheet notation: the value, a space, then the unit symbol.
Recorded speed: 115 km/h
